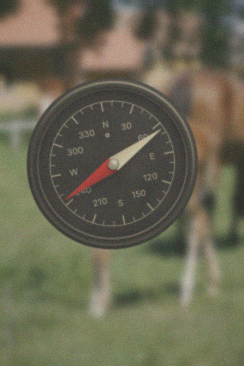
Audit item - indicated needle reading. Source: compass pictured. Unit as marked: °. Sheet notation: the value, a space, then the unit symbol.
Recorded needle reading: 245 °
